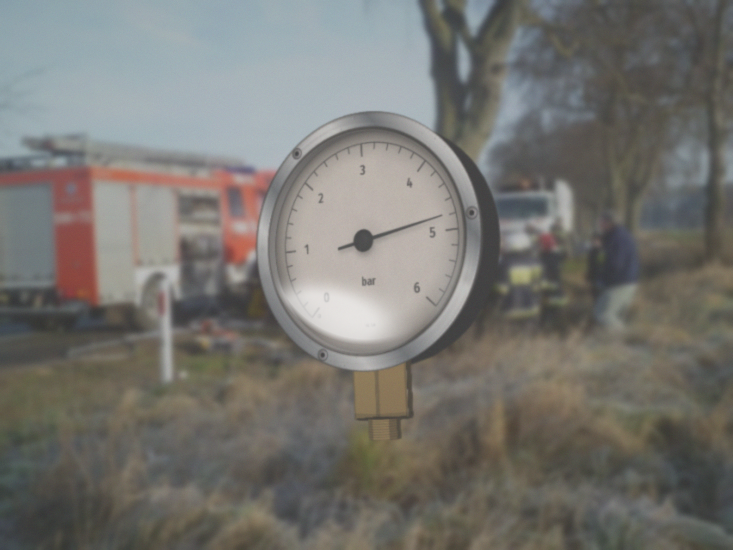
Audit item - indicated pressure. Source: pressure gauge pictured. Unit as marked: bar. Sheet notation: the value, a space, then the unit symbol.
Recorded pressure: 4.8 bar
